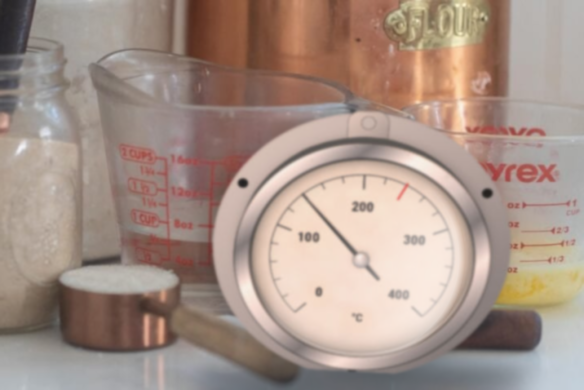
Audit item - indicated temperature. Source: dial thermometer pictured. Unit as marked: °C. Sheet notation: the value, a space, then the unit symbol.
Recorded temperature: 140 °C
